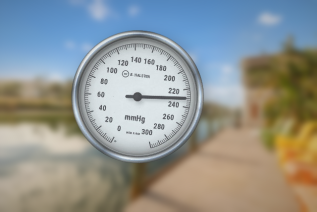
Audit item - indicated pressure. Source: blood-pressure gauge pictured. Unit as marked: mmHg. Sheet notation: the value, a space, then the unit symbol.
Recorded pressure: 230 mmHg
